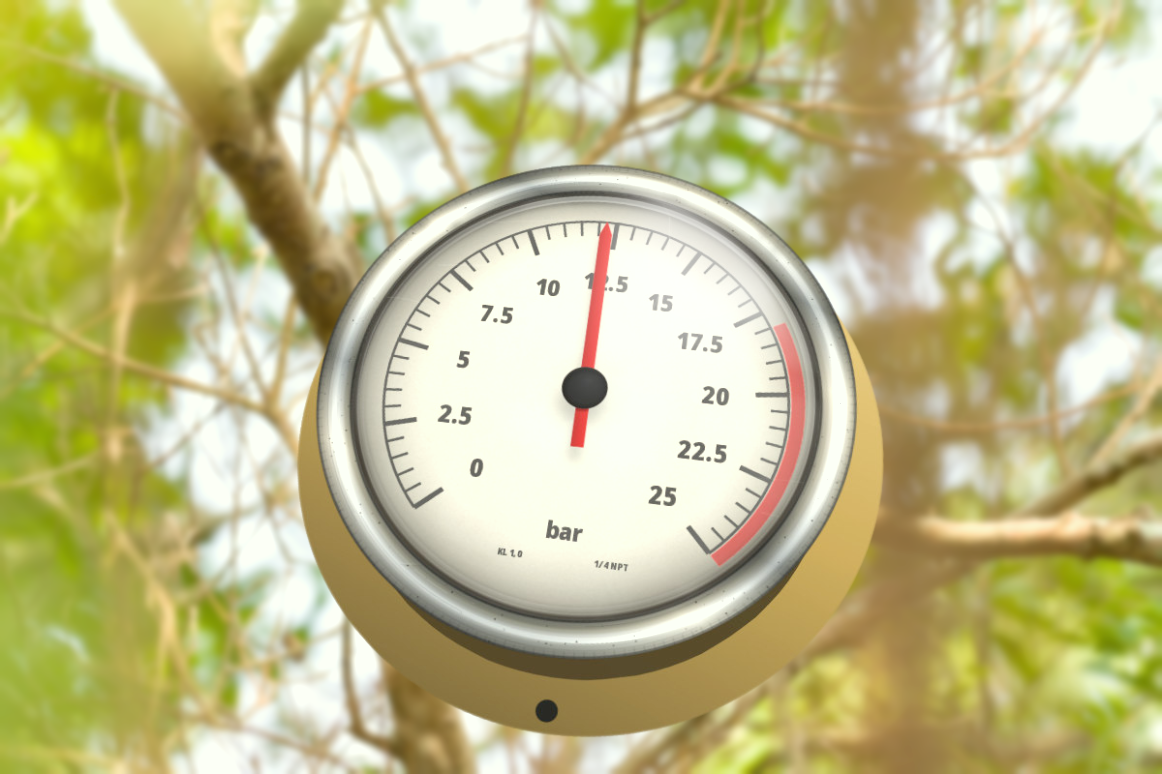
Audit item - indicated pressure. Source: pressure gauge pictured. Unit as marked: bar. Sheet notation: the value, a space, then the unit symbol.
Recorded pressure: 12.25 bar
